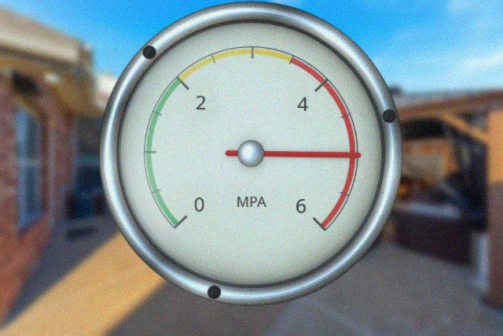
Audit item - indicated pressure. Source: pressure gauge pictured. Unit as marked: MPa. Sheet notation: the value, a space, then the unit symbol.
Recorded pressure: 5 MPa
